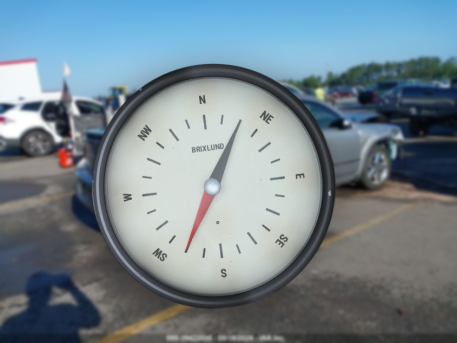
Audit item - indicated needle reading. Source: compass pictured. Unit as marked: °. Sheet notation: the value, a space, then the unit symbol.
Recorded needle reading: 210 °
